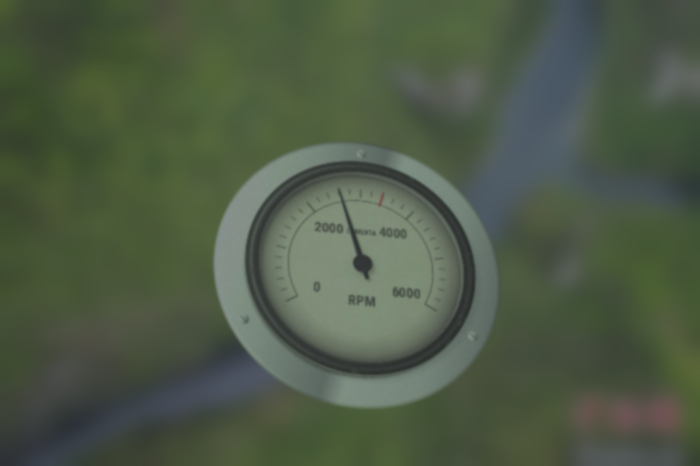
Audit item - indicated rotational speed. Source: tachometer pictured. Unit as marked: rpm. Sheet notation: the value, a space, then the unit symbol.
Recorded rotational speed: 2600 rpm
